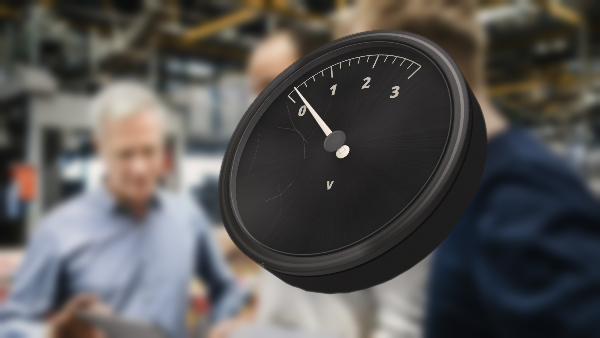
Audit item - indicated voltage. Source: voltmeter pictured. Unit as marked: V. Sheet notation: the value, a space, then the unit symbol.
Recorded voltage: 0.2 V
